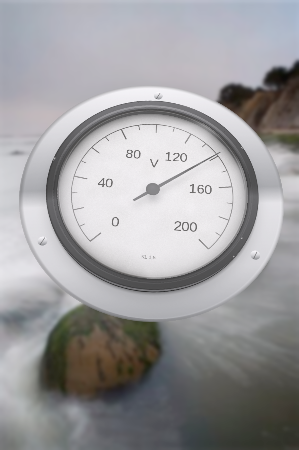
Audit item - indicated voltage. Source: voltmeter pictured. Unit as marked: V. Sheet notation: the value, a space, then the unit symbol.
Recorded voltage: 140 V
